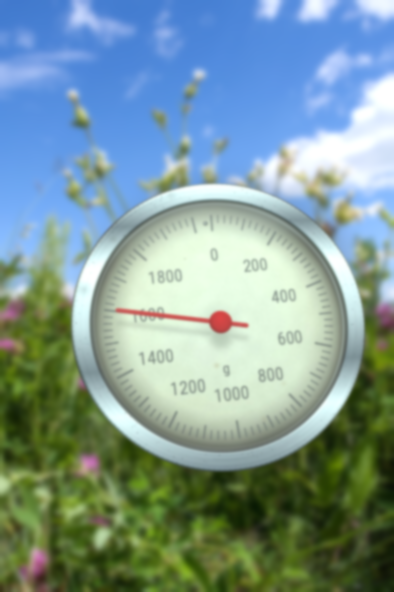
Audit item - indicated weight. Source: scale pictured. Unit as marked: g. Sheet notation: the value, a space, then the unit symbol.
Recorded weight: 1600 g
